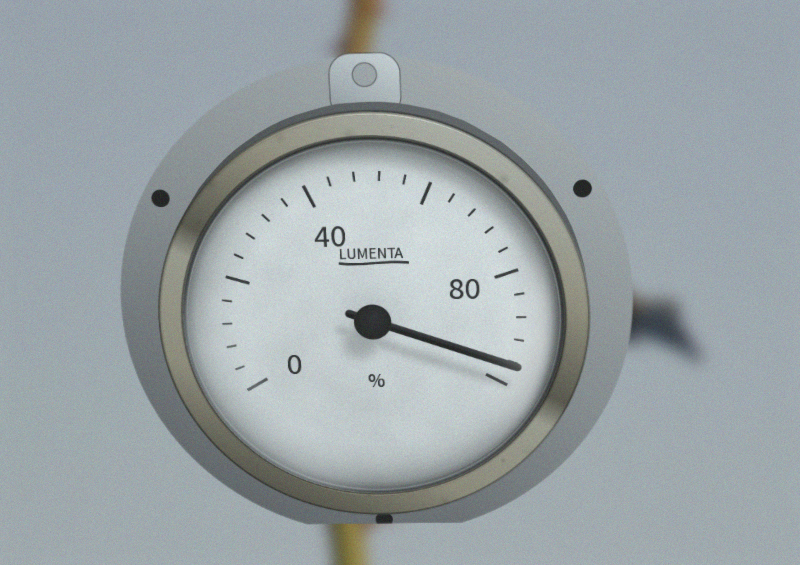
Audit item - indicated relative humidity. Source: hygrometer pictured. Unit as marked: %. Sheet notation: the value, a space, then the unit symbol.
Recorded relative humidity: 96 %
